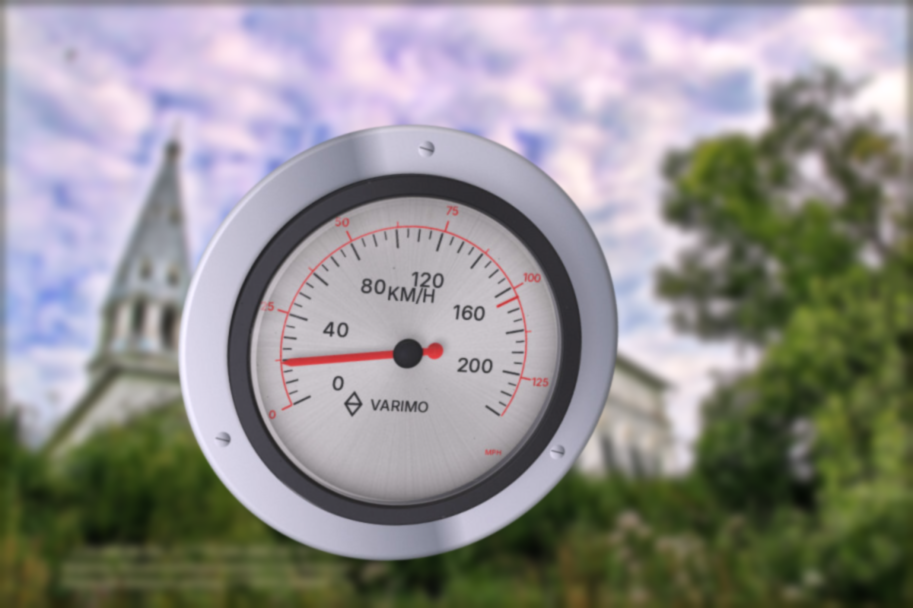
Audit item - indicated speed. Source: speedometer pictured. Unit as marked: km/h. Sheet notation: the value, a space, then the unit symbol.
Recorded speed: 20 km/h
